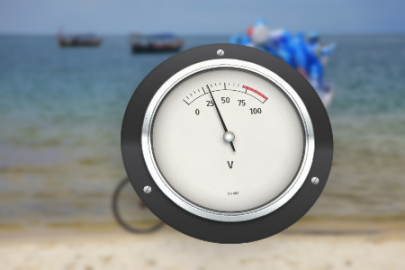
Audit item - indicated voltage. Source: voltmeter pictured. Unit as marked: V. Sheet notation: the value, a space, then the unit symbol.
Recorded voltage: 30 V
